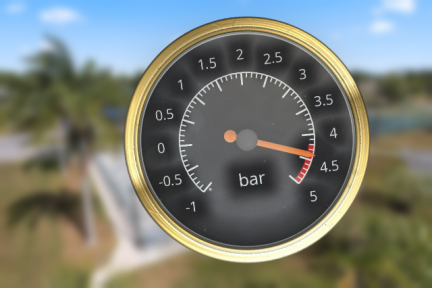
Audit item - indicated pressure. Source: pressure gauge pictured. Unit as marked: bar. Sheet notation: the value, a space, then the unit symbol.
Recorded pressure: 4.4 bar
